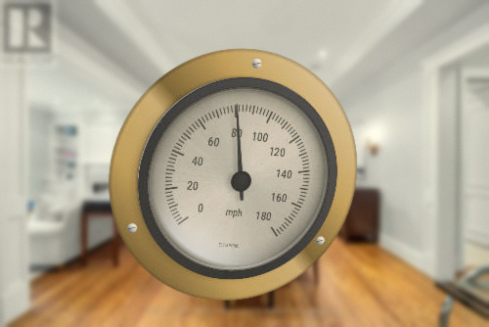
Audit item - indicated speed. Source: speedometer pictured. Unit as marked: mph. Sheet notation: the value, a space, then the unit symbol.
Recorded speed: 80 mph
